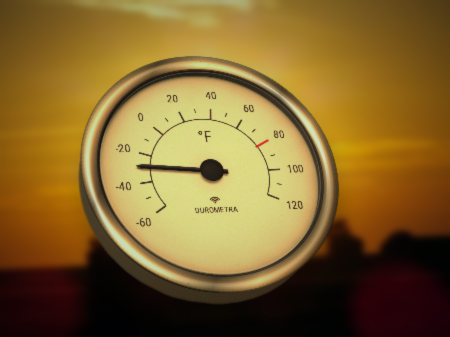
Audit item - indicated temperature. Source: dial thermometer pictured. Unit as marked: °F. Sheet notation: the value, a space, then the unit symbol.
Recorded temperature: -30 °F
